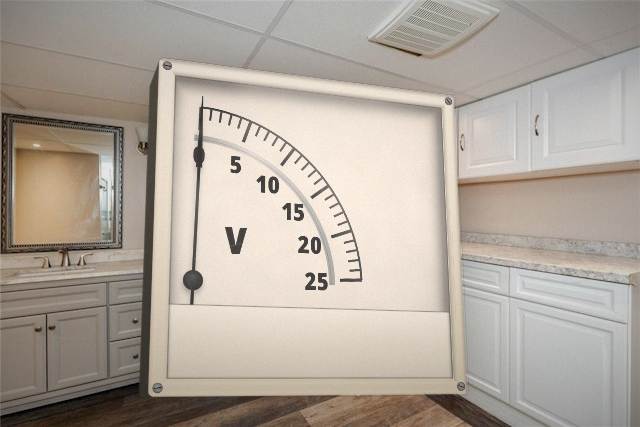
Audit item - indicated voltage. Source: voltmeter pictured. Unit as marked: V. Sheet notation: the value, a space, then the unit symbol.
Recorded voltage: 0 V
